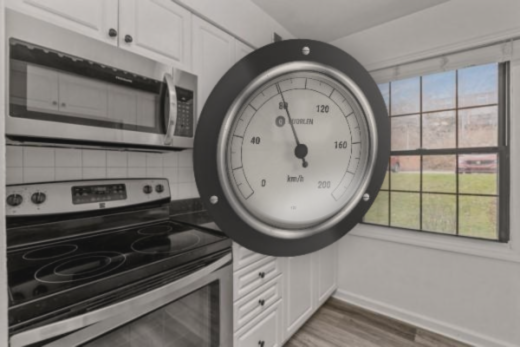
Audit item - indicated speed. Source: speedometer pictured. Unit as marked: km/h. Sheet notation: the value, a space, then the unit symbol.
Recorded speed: 80 km/h
